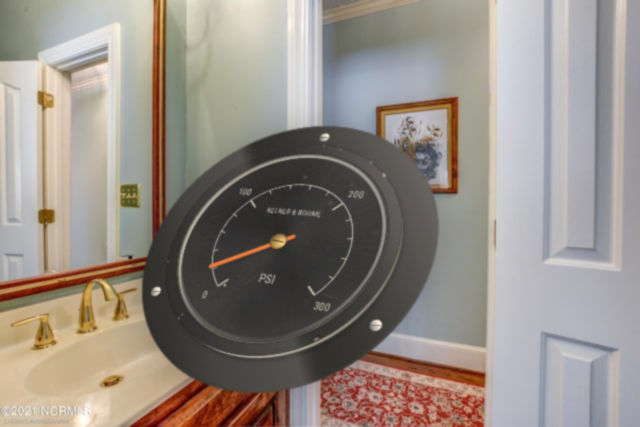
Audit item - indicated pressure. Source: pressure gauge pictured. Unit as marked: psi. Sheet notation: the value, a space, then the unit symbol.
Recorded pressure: 20 psi
